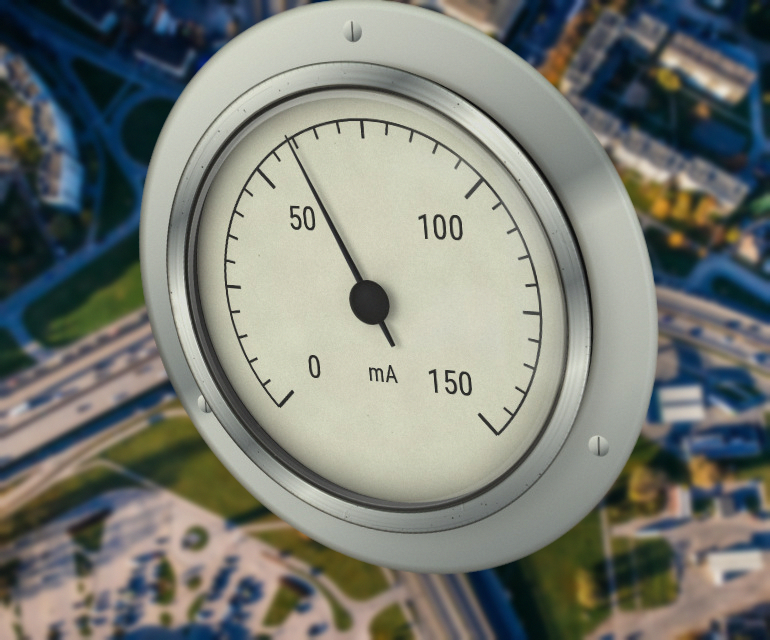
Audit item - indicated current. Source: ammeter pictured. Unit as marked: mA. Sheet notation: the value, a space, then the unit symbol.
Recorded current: 60 mA
